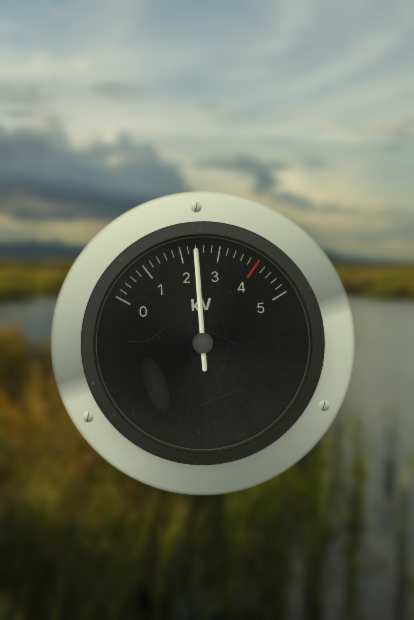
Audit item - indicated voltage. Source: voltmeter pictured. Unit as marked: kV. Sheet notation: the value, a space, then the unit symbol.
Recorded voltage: 2.4 kV
